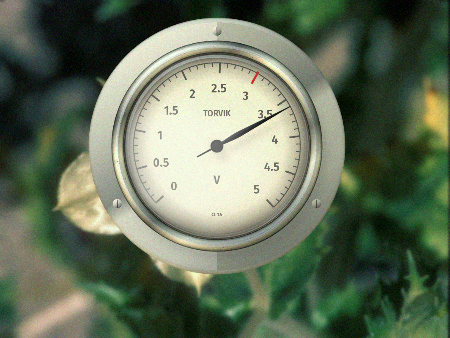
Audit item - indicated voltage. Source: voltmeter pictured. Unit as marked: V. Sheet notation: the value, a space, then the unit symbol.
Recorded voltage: 3.6 V
